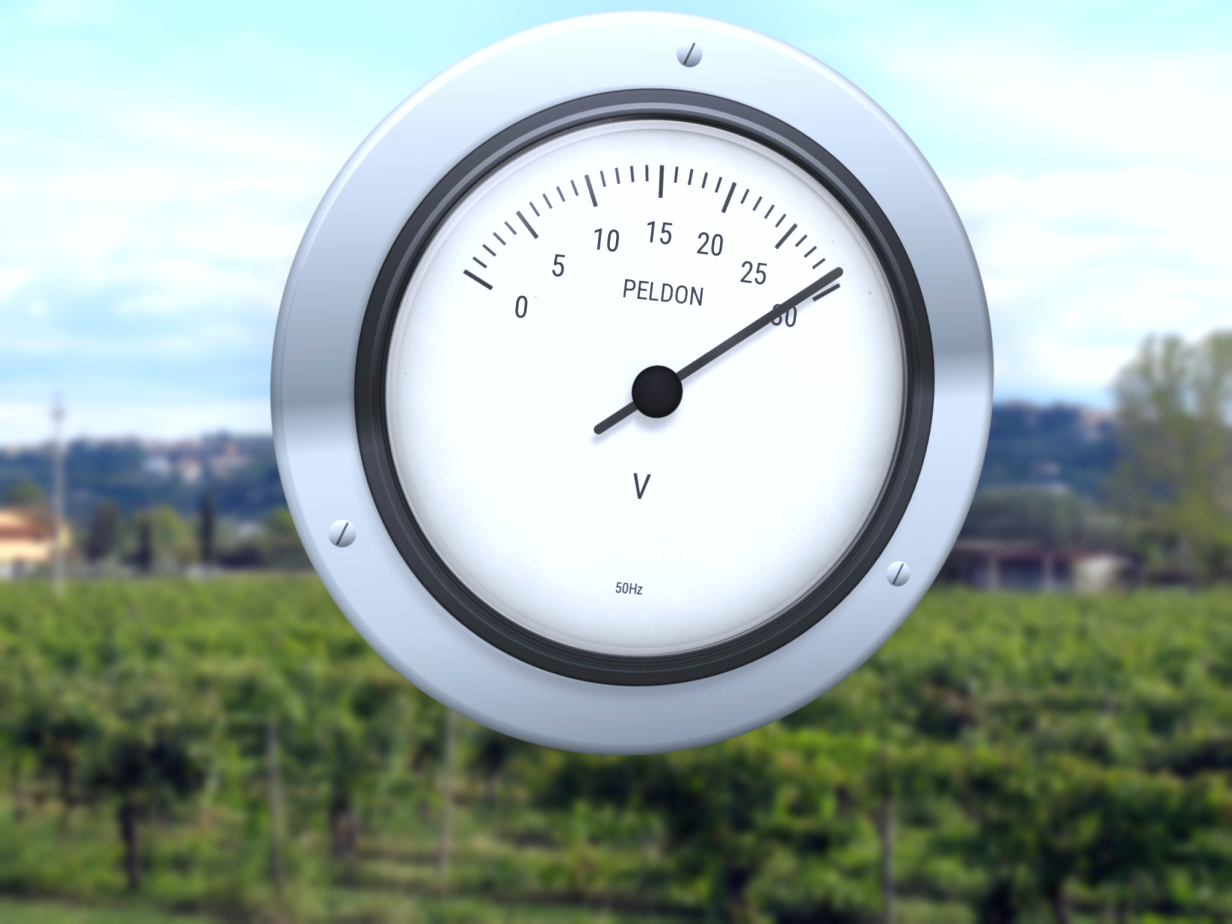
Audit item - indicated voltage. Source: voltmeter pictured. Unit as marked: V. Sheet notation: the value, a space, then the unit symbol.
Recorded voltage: 29 V
